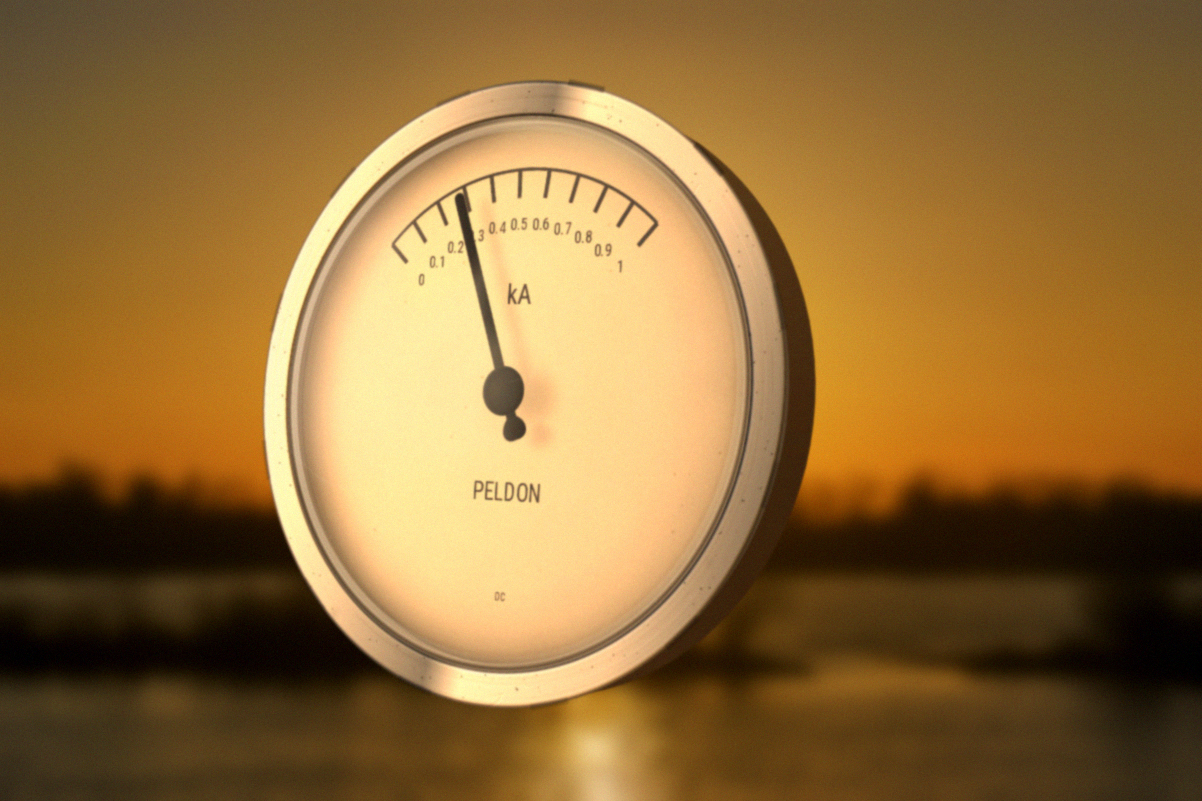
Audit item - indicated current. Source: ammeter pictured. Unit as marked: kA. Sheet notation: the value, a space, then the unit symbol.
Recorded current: 0.3 kA
